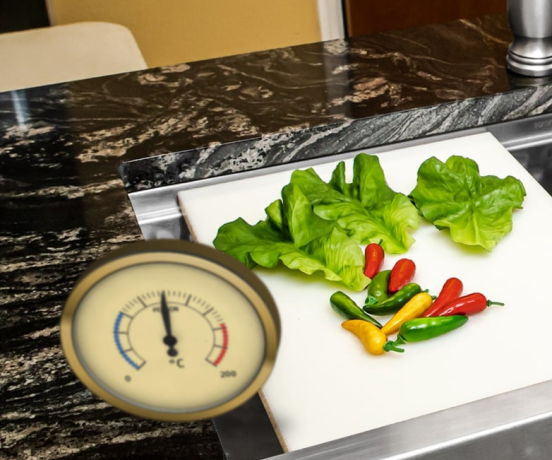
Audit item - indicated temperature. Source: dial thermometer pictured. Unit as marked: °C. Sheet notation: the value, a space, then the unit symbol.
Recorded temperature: 100 °C
